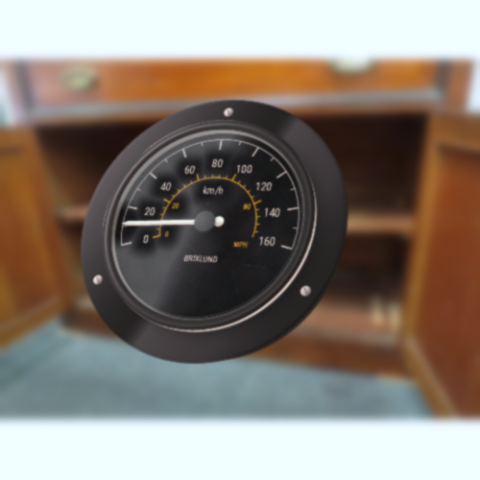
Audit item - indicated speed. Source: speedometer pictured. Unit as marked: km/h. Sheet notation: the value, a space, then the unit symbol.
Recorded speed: 10 km/h
